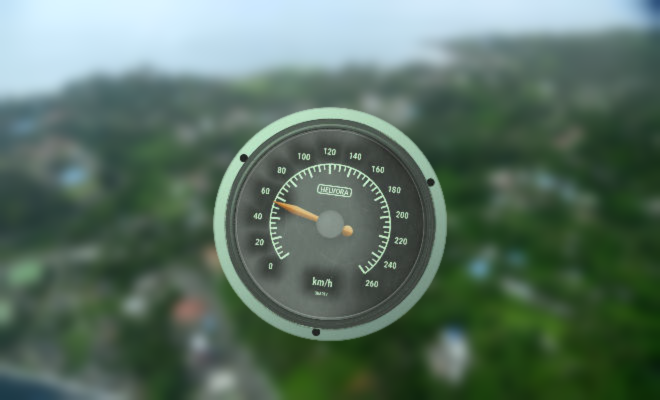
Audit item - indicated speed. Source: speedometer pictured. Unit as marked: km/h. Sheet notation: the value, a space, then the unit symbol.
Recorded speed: 55 km/h
